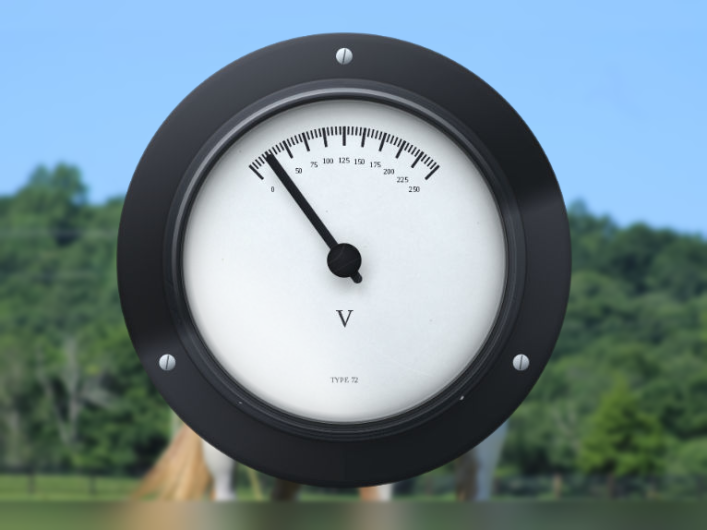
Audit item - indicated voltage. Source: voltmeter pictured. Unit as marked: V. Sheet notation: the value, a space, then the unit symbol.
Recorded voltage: 25 V
